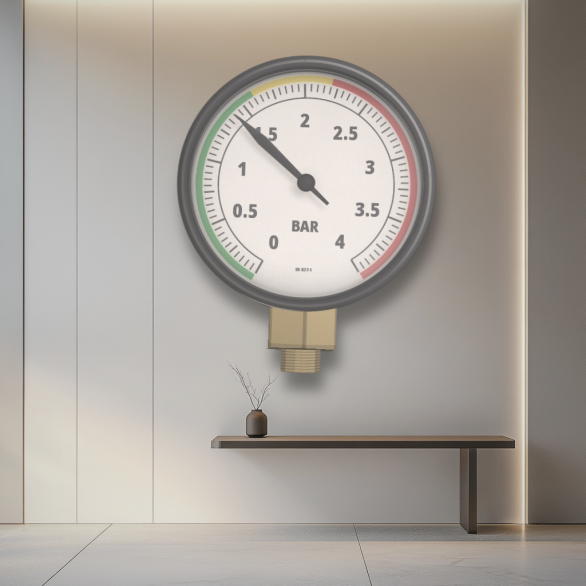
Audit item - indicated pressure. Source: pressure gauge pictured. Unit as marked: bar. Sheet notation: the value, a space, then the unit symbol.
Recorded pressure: 1.4 bar
